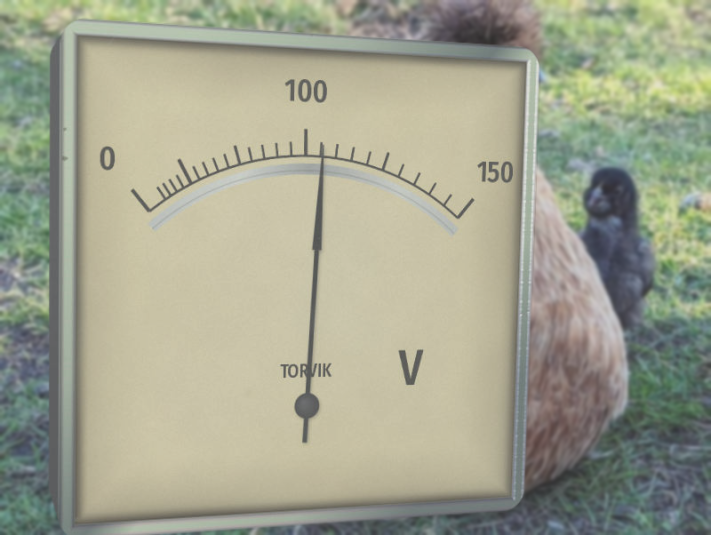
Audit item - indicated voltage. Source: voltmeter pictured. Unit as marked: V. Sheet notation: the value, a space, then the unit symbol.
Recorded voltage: 105 V
